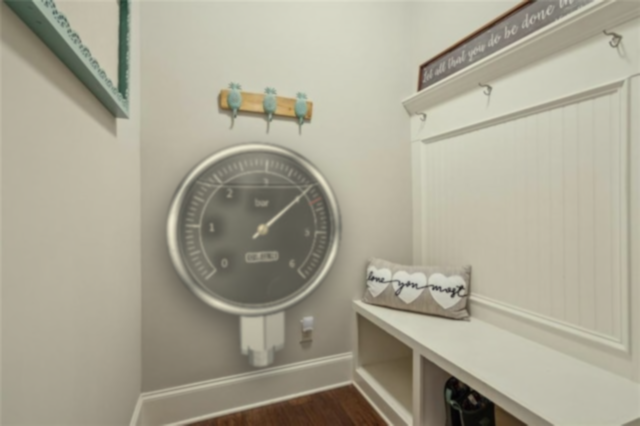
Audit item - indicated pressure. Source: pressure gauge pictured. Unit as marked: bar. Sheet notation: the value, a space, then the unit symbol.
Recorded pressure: 4 bar
